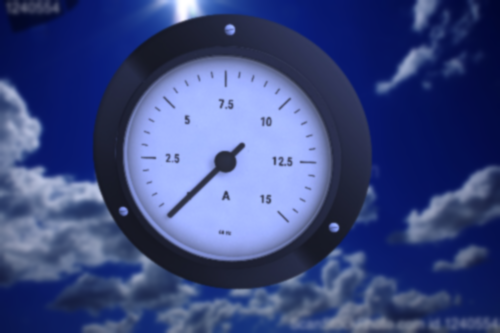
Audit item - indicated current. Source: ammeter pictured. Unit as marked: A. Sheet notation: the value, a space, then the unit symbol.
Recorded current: 0 A
